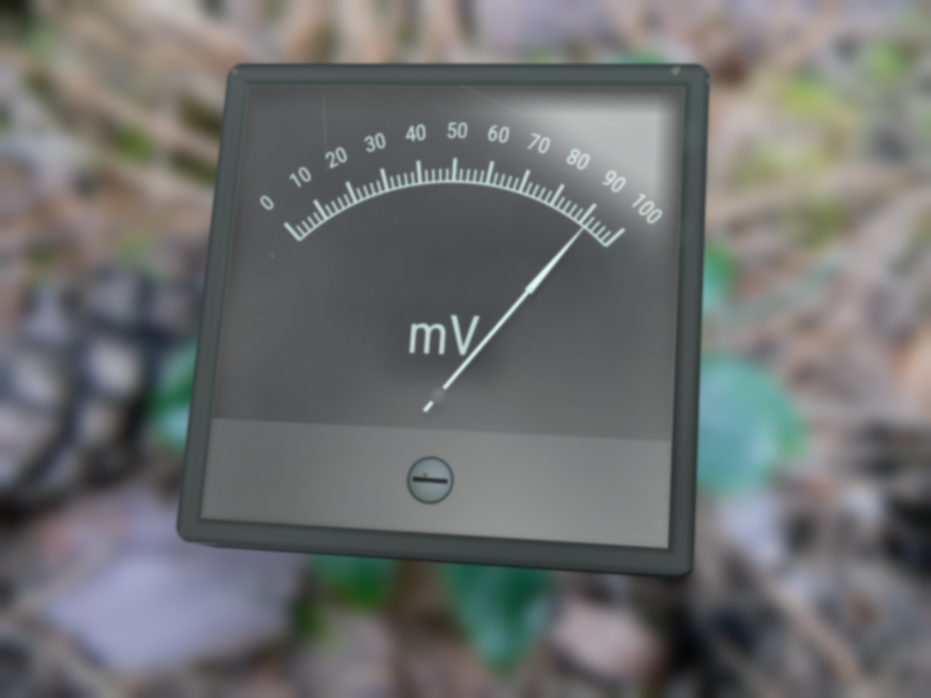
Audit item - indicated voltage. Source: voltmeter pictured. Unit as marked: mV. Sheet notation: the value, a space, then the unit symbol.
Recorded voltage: 92 mV
